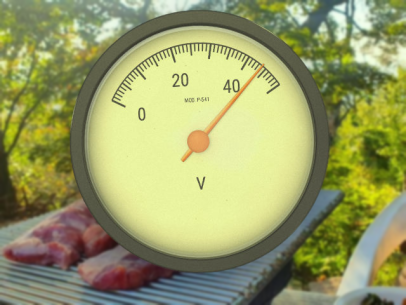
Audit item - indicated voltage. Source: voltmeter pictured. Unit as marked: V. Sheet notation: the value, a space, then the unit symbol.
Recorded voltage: 44 V
